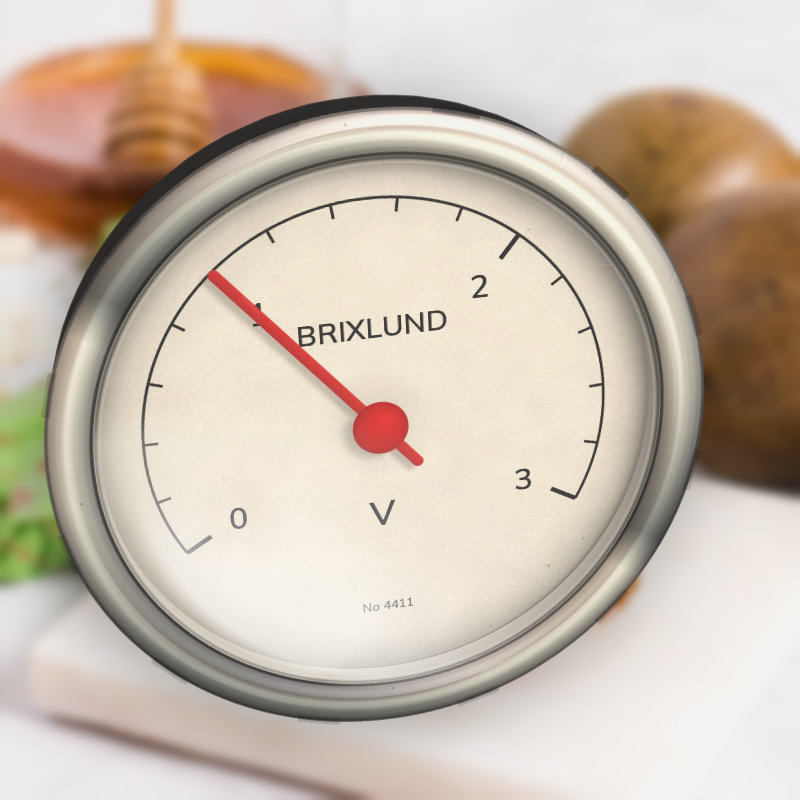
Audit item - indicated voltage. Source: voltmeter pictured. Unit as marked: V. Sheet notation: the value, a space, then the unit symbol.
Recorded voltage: 1 V
